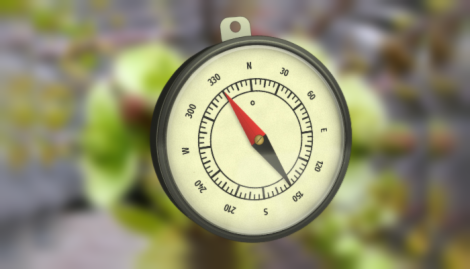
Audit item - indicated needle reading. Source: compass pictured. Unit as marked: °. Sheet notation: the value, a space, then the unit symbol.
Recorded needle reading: 330 °
